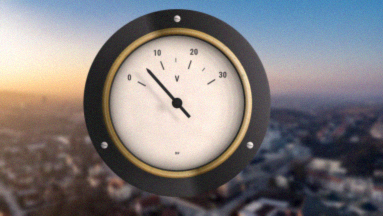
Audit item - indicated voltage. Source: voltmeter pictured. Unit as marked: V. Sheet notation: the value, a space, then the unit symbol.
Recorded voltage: 5 V
